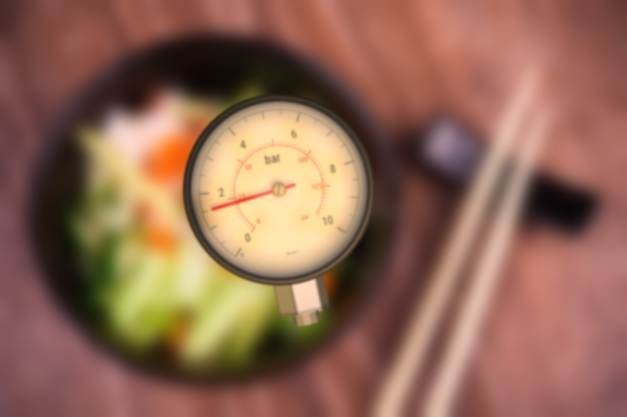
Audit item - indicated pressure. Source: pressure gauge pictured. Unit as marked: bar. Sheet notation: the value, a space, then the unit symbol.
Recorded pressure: 1.5 bar
